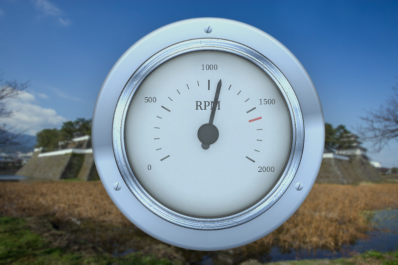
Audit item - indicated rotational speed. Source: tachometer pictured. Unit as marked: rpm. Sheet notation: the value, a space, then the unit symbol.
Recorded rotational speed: 1100 rpm
